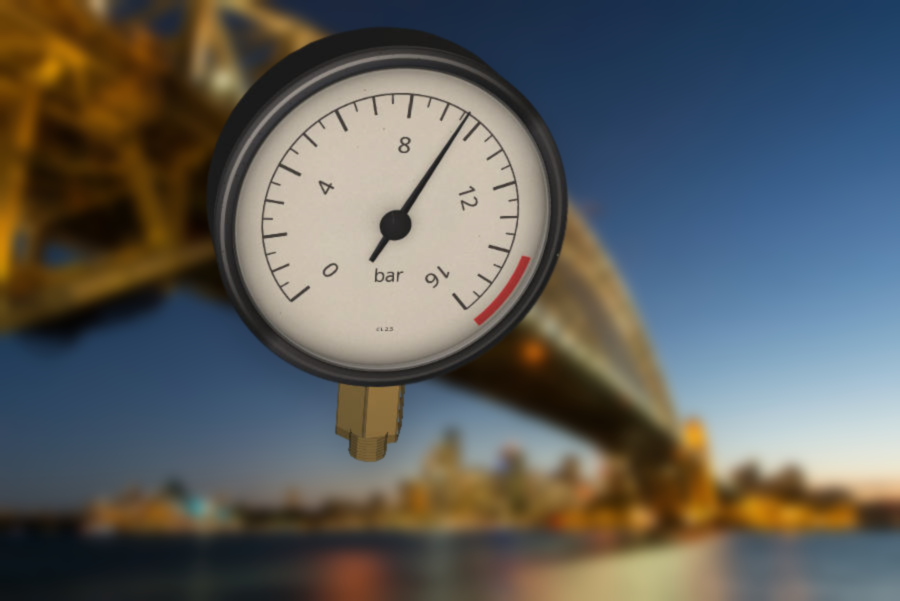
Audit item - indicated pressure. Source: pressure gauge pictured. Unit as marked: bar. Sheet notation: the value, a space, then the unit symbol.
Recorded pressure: 9.5 bar
